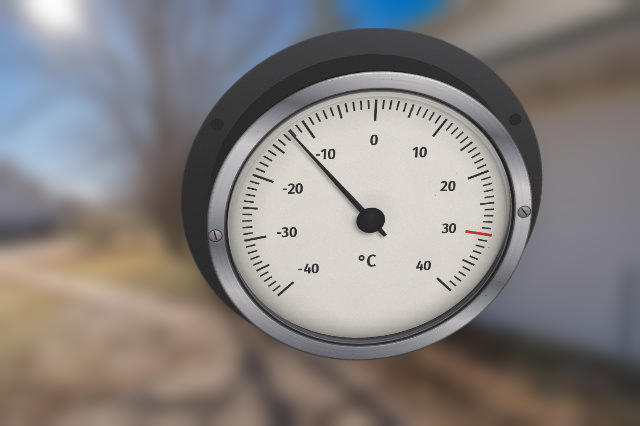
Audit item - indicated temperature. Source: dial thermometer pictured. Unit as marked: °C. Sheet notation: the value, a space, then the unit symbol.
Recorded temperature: -12 °C
